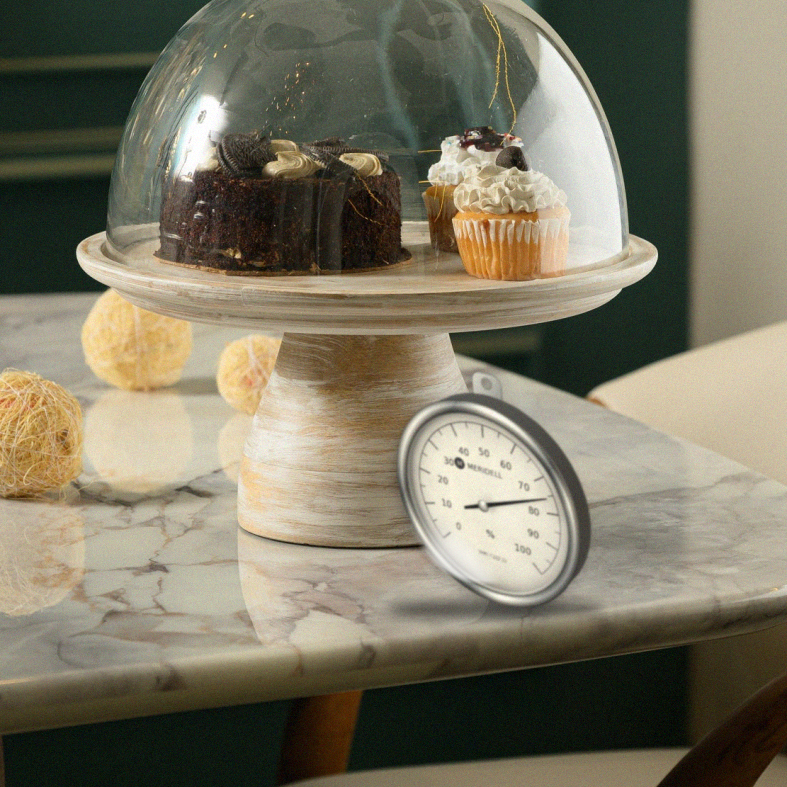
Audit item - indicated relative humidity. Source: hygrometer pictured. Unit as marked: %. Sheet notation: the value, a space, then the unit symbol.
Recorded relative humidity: 75 %
